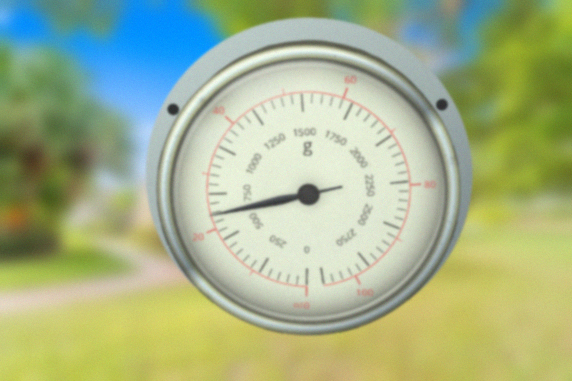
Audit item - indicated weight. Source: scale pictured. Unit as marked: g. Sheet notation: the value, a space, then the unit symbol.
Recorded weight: 650 g
